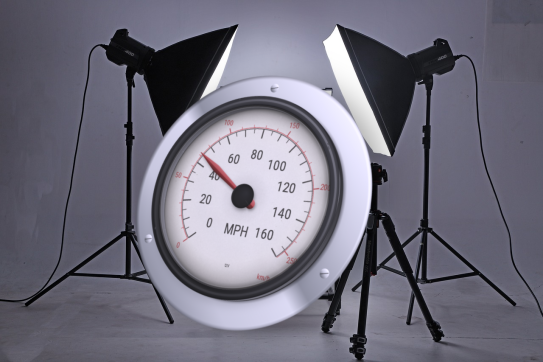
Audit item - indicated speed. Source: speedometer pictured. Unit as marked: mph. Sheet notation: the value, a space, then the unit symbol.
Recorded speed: 45 mph
